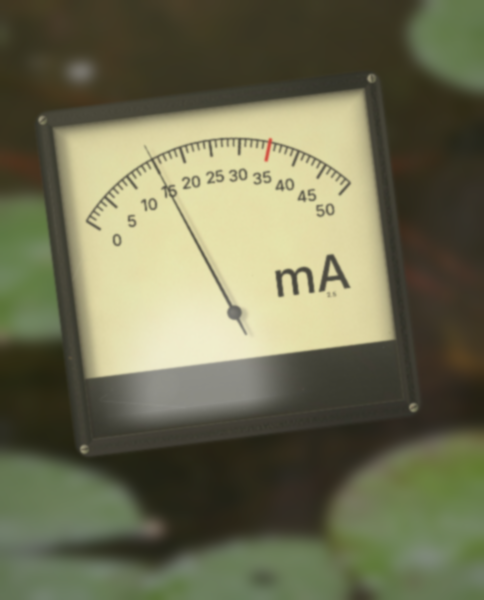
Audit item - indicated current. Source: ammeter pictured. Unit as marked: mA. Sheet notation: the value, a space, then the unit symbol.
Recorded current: 15 mA
